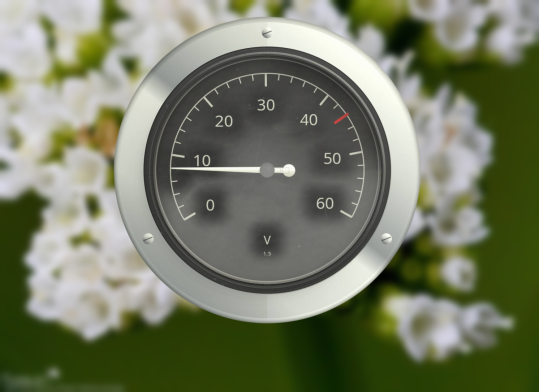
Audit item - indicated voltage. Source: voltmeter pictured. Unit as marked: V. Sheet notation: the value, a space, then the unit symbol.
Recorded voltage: 8 V
